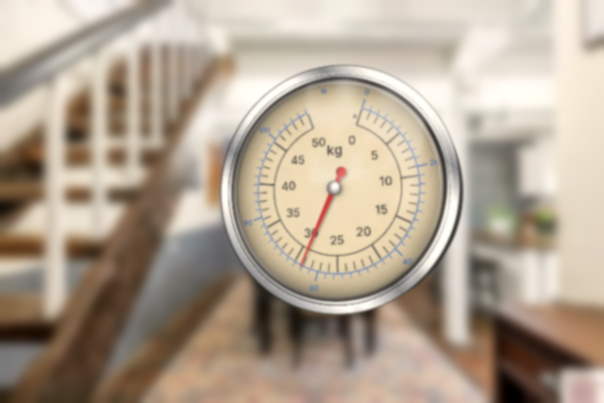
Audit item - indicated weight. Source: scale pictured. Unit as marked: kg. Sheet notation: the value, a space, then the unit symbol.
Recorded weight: 29 kg
